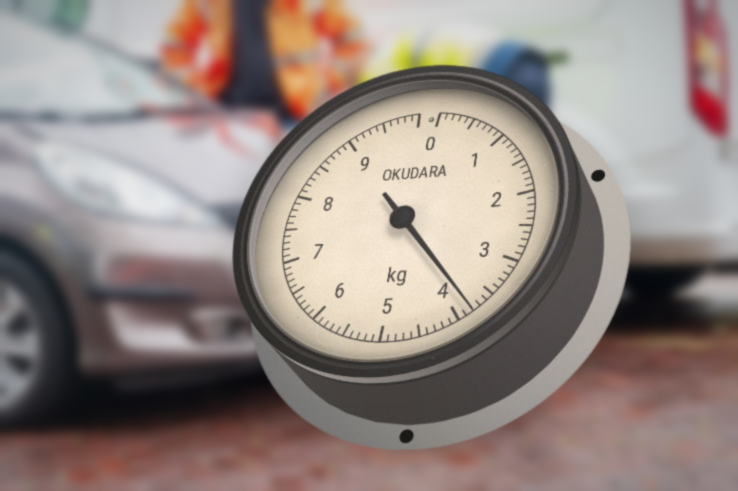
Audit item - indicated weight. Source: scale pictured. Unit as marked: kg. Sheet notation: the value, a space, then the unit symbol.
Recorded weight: 3.8 kg
